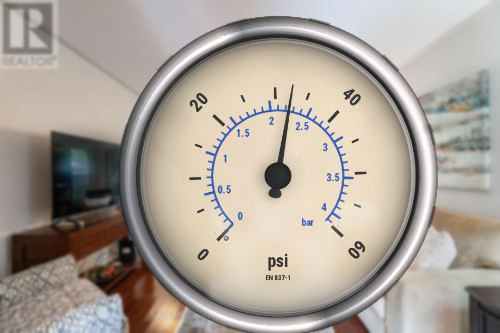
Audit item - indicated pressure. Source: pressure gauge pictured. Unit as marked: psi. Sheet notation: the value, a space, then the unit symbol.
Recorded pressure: 32.5 psi
